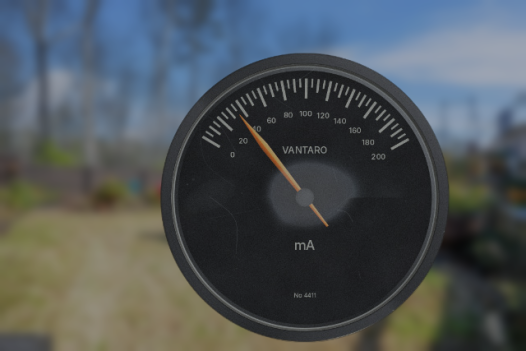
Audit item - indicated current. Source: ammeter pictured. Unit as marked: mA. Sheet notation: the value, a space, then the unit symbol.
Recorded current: 35 mA
